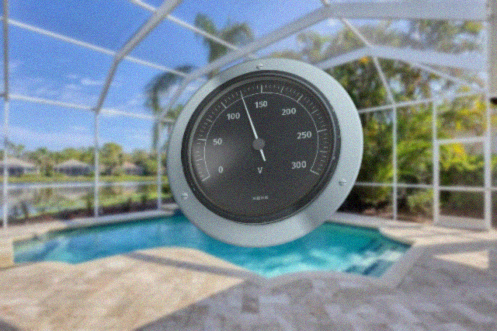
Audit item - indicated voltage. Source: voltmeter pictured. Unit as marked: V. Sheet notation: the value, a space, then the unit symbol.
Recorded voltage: 125 V
